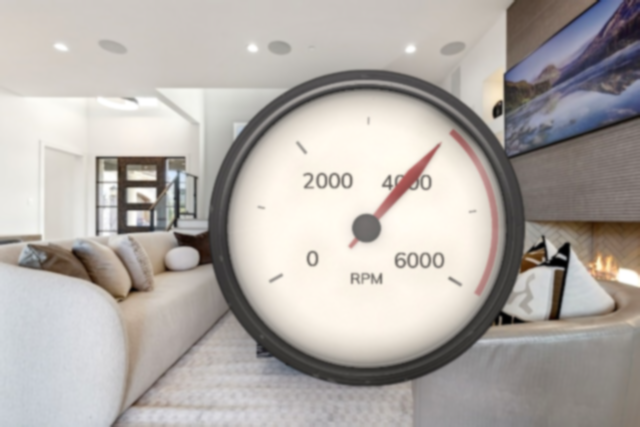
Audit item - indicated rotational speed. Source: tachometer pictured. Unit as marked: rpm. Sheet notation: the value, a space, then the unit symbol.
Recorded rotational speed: 4000 rpm
